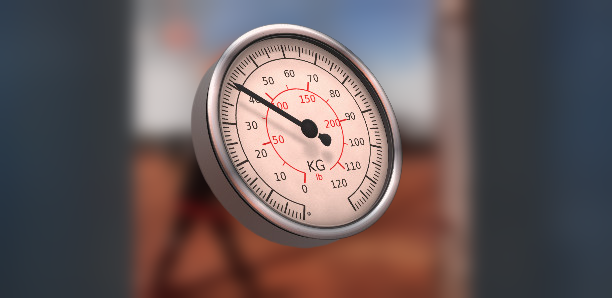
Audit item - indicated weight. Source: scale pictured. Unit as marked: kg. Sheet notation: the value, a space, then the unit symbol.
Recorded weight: 40 kg
